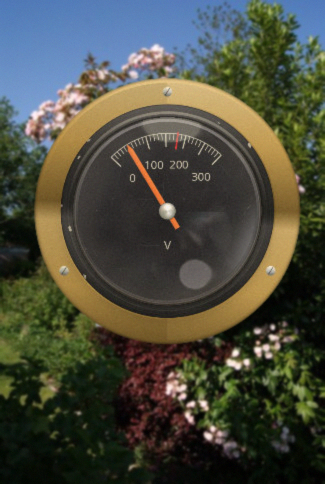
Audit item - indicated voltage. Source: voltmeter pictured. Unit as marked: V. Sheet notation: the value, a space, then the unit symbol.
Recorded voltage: 50 V
